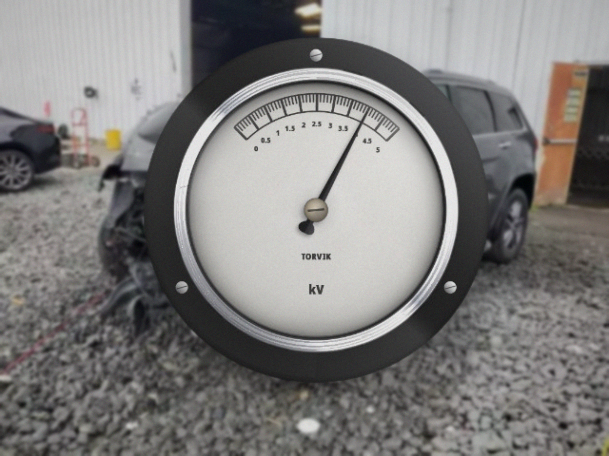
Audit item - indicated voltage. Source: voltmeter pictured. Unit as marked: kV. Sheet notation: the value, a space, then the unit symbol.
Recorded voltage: 4 kV
